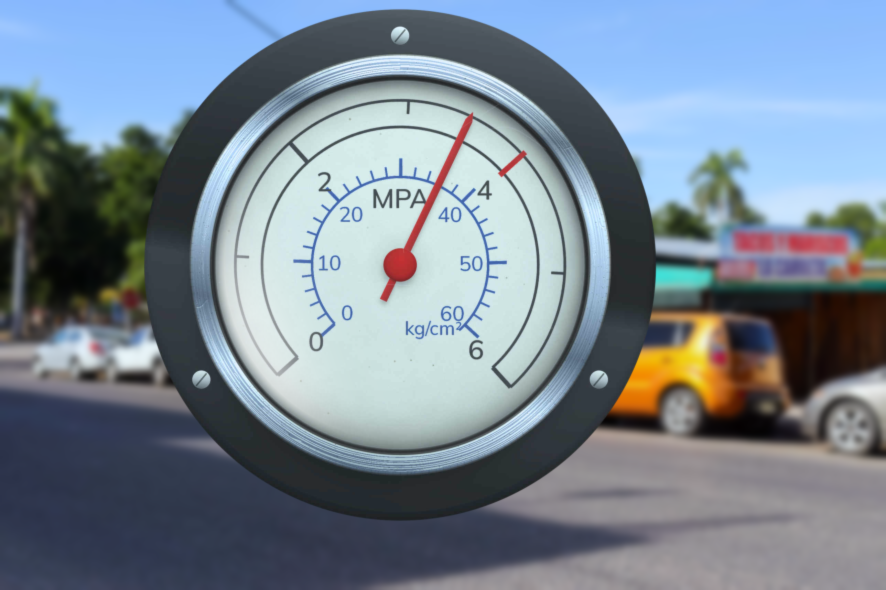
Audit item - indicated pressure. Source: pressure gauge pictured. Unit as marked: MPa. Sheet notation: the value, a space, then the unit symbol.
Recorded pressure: 3.5 MPa
